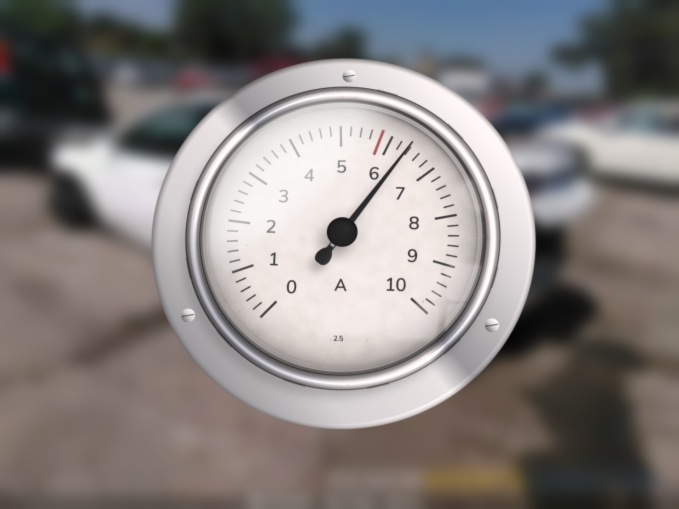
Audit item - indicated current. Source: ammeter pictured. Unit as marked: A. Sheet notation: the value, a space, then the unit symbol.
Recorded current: 6.4 A
